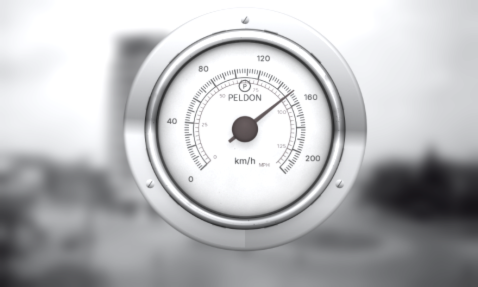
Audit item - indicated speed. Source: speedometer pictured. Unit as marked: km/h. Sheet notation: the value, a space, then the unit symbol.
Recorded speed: 150 km/h
